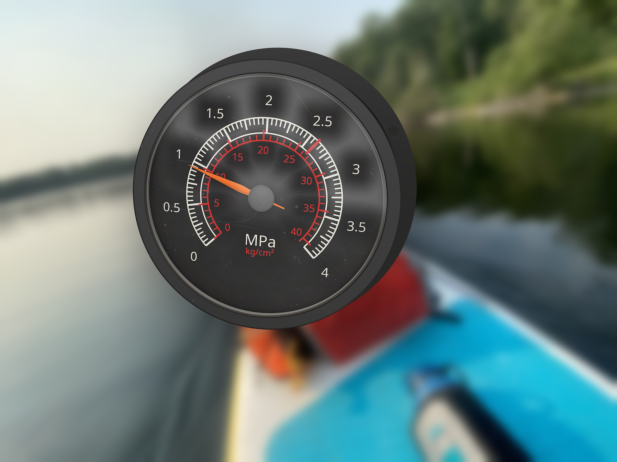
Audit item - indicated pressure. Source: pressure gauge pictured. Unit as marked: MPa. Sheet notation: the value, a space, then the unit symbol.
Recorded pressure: 0.95 MPa
